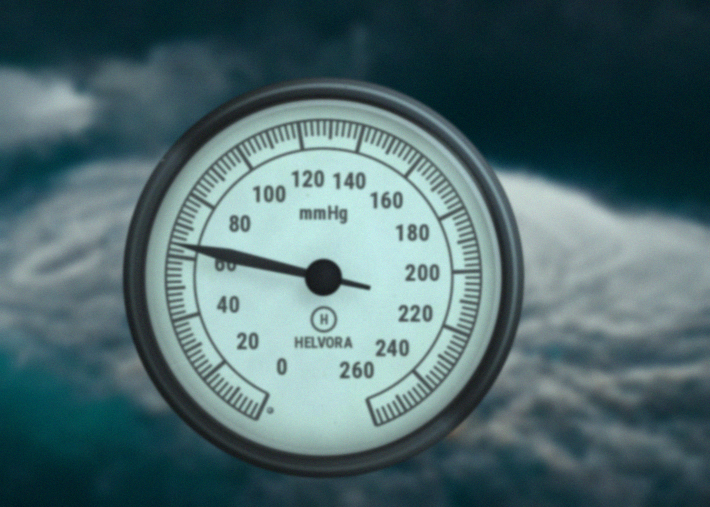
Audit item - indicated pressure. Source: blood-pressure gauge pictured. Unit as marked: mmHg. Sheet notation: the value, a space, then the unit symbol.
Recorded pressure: 64 mmHg
